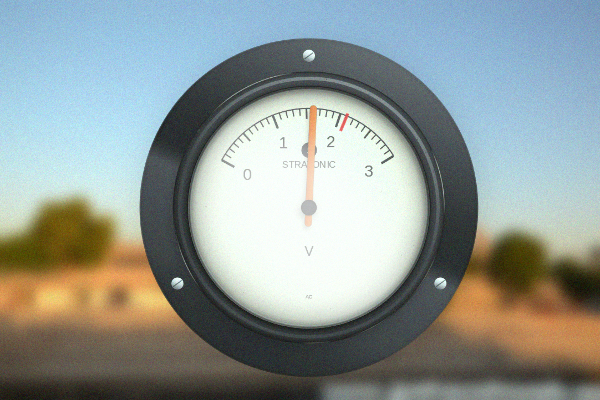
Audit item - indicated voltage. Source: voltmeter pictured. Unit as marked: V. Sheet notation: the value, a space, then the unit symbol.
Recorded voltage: 1.6 V
